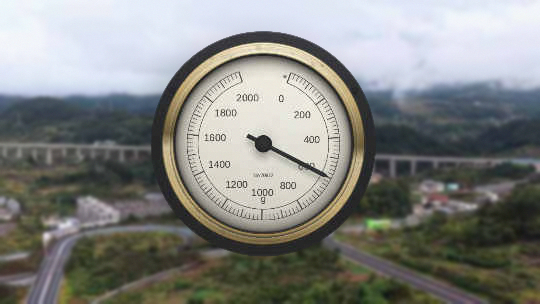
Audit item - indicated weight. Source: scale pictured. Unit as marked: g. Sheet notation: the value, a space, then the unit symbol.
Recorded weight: 600 g
